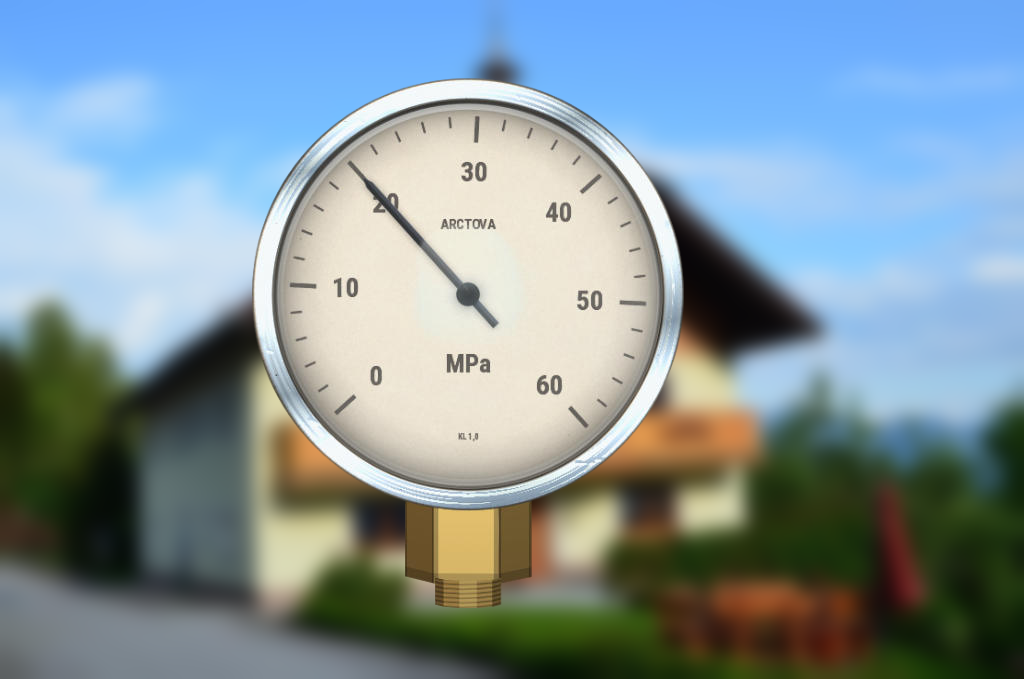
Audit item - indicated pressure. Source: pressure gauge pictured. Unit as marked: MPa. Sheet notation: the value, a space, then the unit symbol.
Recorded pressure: 20 MPa
